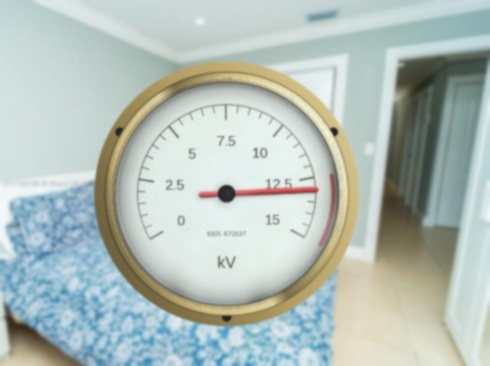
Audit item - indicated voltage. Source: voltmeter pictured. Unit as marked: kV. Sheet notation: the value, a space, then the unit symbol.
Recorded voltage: 13 kV
